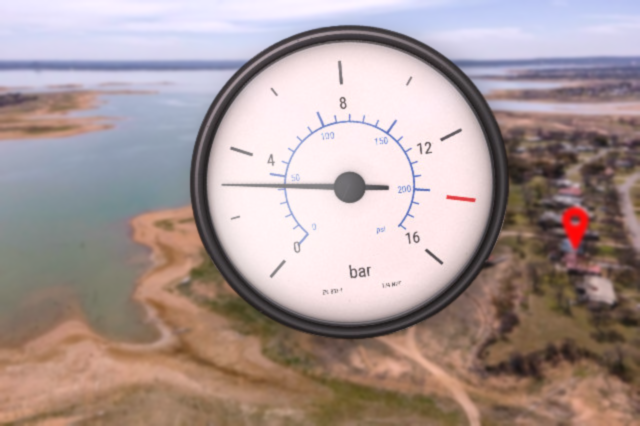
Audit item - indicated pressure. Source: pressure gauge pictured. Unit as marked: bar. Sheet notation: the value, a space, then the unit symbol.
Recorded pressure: 3 bar
